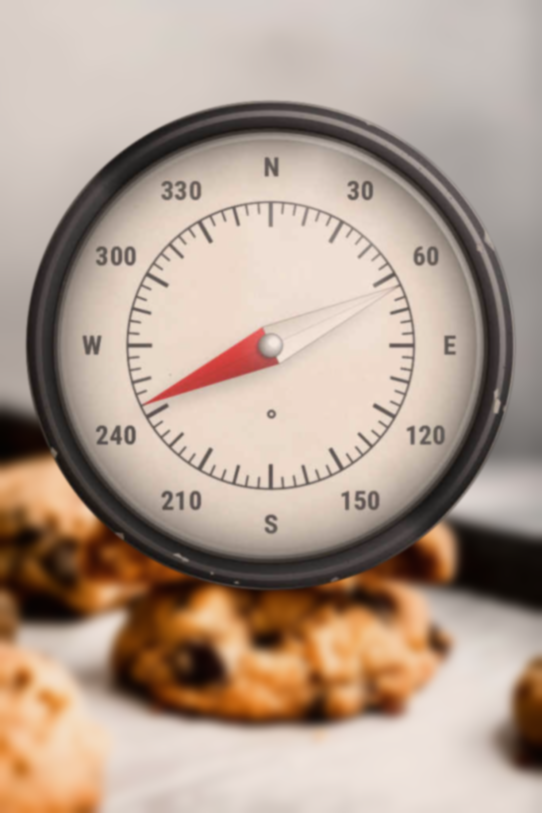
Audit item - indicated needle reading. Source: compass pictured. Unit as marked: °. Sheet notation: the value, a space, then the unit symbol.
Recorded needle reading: 245 °
